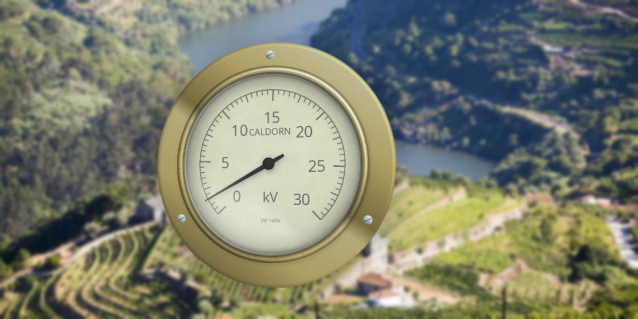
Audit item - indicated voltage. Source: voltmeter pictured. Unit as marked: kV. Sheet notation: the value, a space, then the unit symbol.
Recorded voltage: 1.5 kV
